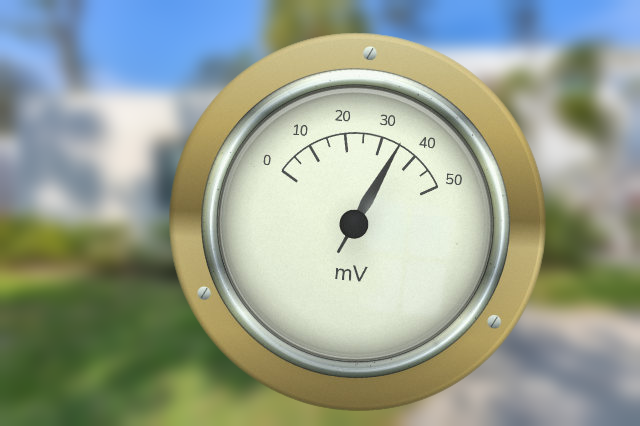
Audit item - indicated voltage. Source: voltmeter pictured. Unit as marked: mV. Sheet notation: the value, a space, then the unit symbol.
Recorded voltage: 35 mV
